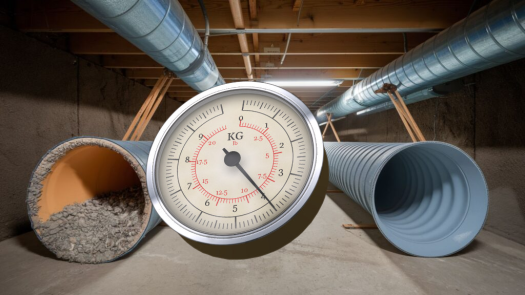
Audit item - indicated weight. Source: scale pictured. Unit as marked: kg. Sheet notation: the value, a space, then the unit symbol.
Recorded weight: 4 kg
